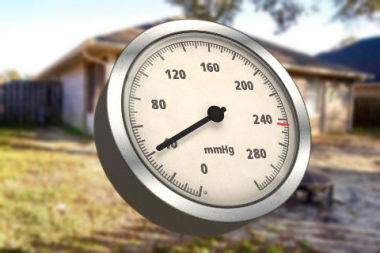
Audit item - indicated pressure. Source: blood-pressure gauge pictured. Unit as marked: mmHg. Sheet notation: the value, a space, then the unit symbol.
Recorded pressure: 40 mmHg
